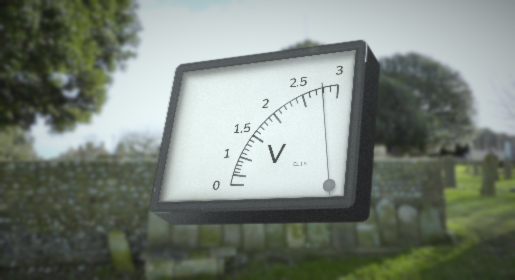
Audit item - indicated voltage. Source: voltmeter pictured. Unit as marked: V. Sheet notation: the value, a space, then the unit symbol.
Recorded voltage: 2.8 V
